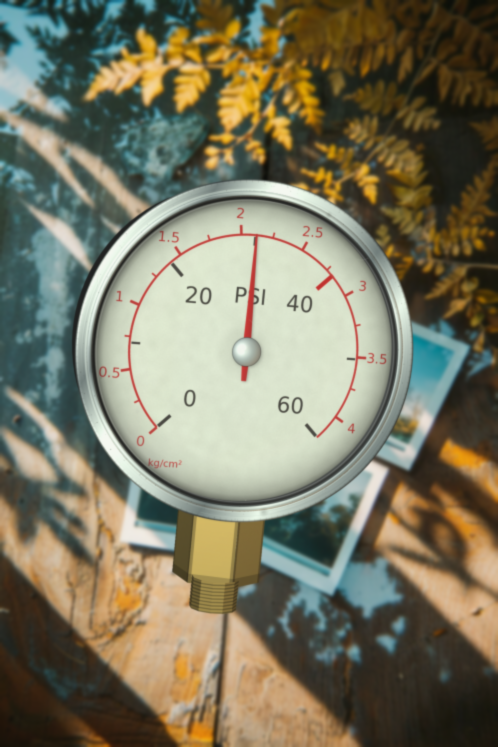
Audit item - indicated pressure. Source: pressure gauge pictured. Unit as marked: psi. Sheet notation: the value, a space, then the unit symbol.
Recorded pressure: 30 psi
